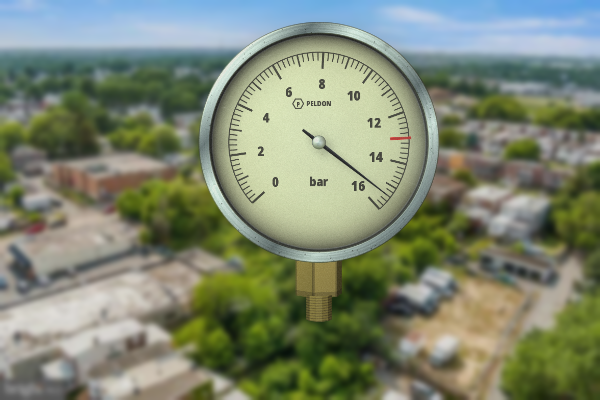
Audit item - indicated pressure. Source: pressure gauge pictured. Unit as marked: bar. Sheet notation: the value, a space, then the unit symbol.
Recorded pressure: 15.4 bar
